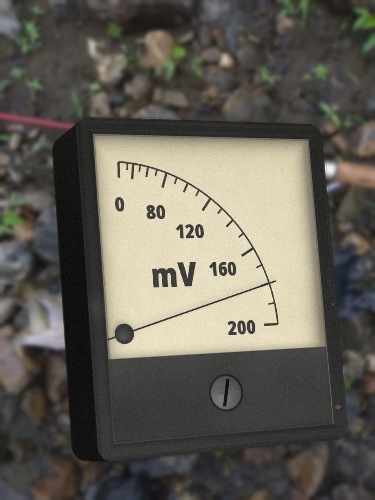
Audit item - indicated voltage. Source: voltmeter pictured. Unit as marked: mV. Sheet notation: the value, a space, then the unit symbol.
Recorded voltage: 180 mV
